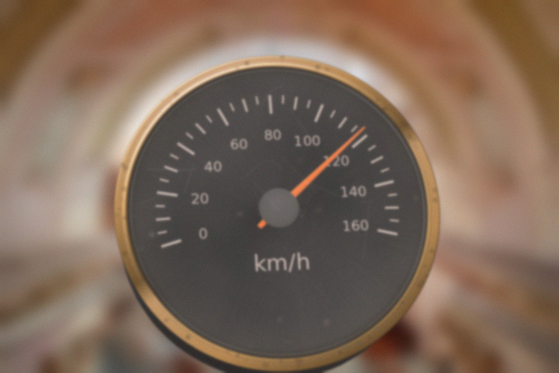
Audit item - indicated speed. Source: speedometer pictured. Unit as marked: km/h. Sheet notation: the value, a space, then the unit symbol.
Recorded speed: 117.5 km/h
